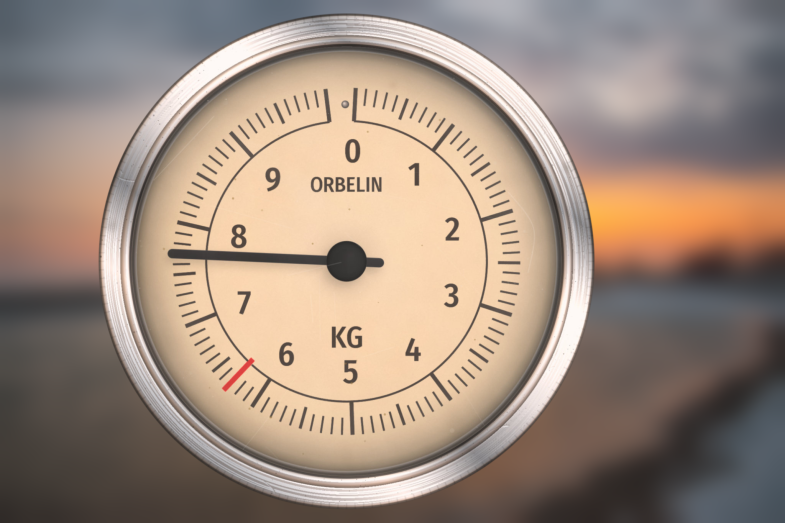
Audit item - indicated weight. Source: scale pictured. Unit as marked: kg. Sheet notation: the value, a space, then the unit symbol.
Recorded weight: 7.7 kg
